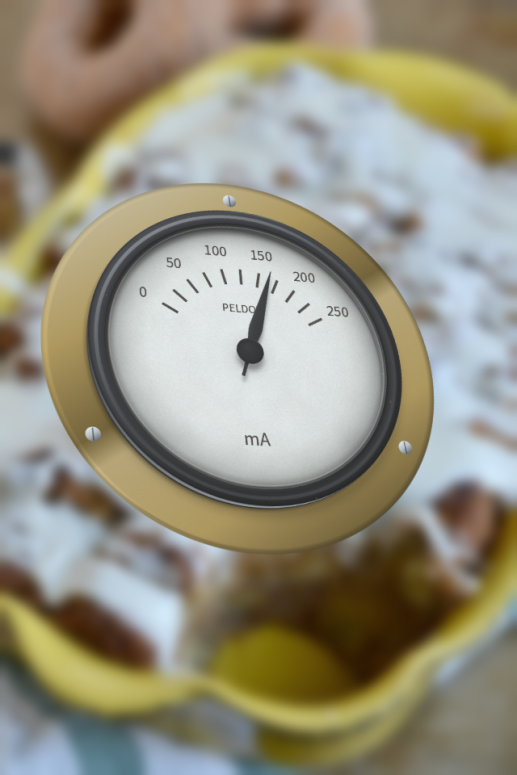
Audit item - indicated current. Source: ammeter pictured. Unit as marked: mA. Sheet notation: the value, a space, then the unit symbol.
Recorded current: 162.5 mA
